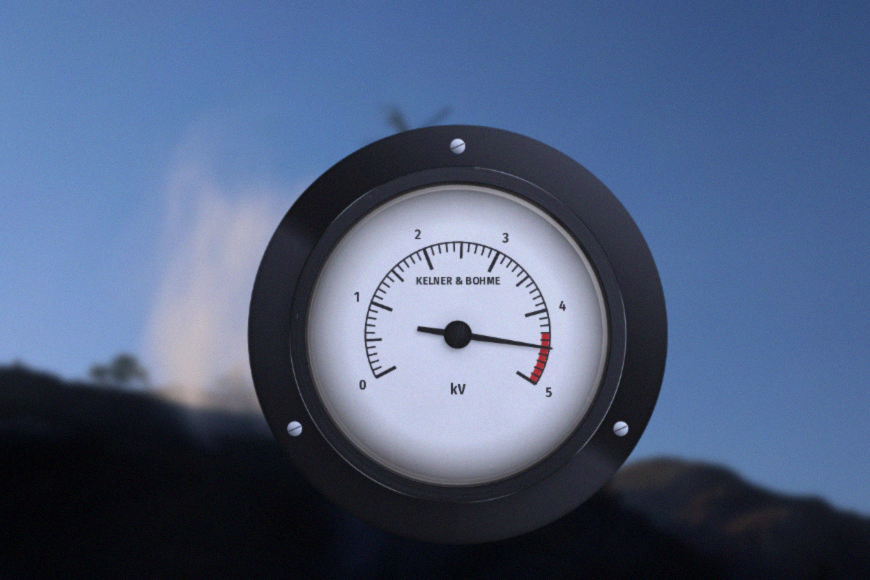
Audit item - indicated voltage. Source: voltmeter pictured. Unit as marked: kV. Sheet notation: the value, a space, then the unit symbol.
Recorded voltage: 4.5 kV
